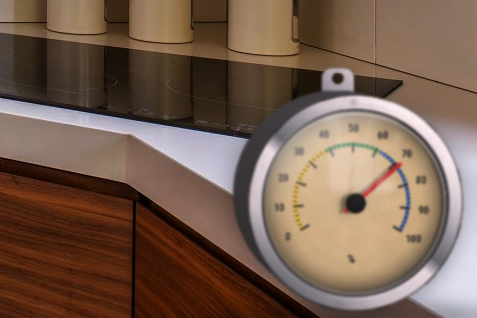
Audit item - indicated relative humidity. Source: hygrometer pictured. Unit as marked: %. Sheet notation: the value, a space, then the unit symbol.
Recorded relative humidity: 70 %
